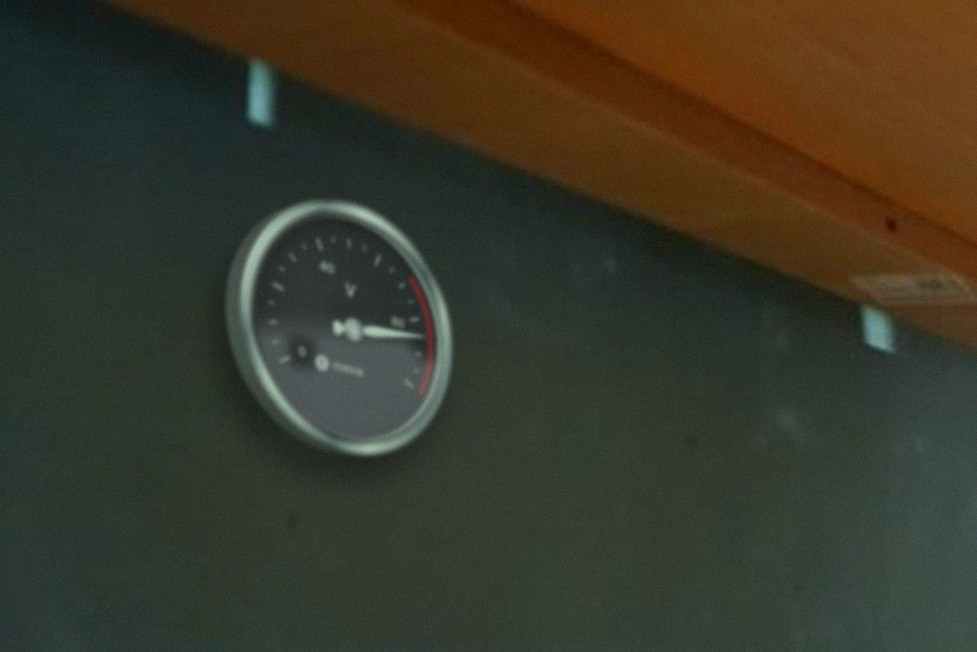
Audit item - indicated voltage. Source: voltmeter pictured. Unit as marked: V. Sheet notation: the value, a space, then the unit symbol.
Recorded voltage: 85 V
